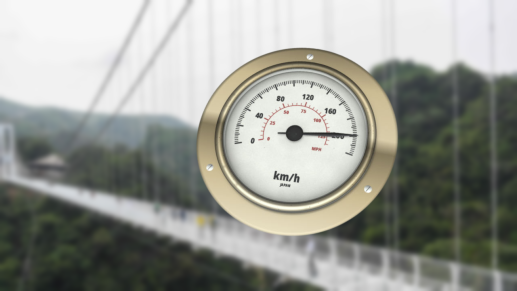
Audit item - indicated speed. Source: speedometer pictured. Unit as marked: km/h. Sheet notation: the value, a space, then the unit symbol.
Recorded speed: 200 km/h
